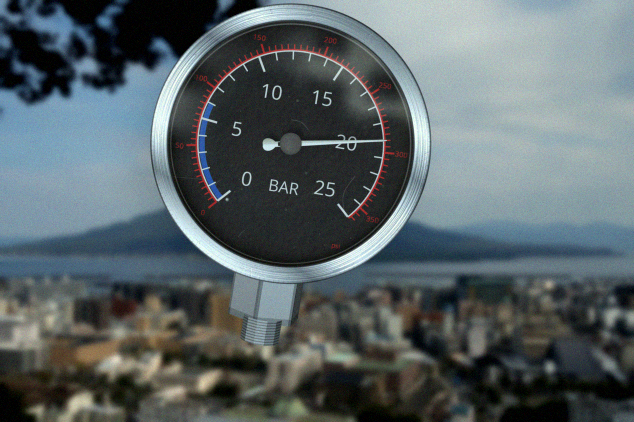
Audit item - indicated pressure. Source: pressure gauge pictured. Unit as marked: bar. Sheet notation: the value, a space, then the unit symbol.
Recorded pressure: 20 bar
